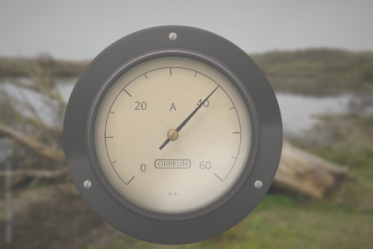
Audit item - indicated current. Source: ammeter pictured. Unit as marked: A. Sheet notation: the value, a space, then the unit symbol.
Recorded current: 40 A
